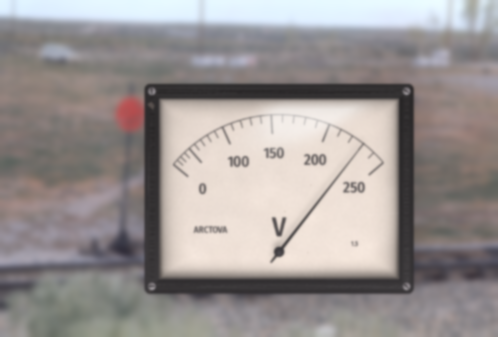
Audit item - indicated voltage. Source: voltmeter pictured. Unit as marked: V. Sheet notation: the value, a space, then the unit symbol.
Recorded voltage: 230 V
